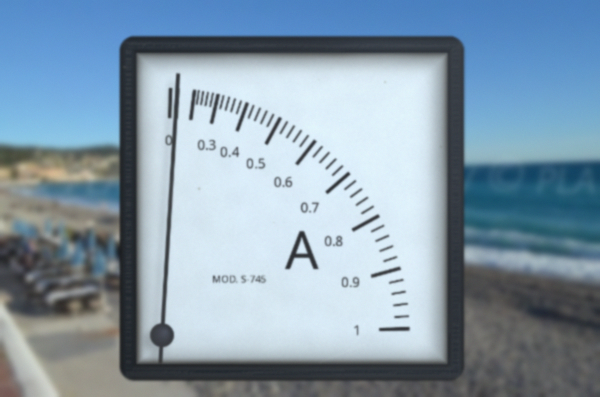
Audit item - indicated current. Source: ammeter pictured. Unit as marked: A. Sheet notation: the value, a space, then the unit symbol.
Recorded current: 0.1 A
